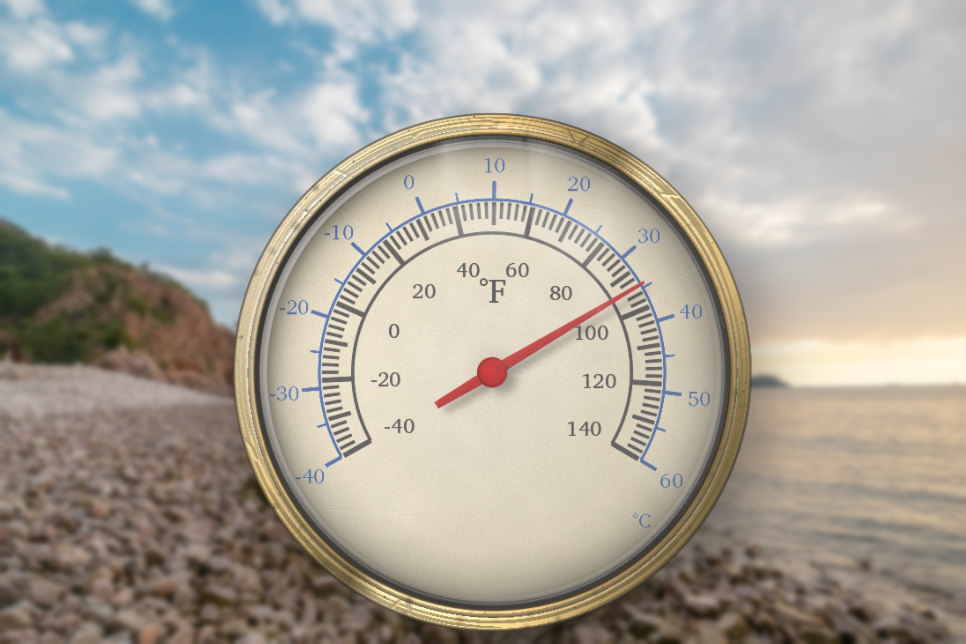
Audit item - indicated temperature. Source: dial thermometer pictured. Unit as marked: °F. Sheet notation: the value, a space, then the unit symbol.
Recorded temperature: 94 °F
